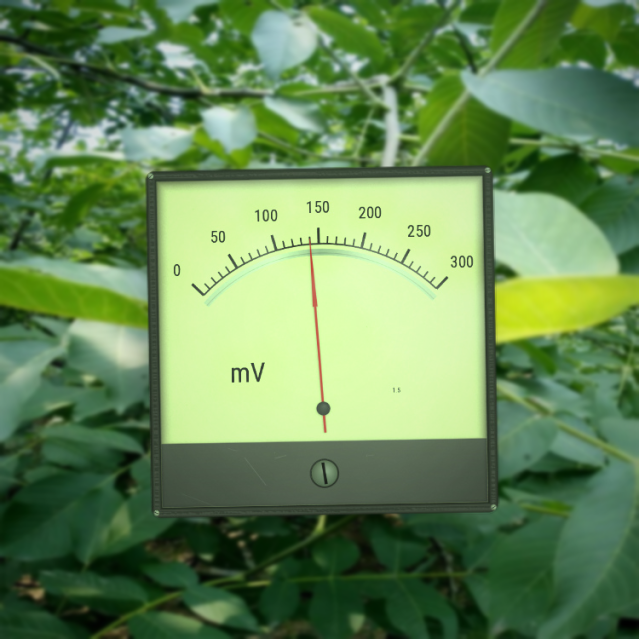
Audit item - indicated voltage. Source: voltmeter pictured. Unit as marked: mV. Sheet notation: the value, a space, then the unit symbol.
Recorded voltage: 140 mV
